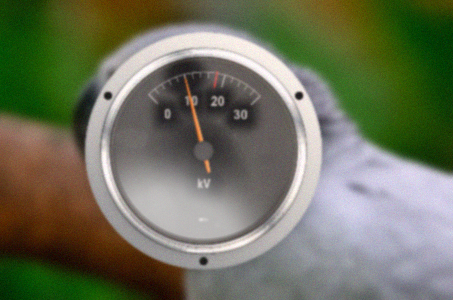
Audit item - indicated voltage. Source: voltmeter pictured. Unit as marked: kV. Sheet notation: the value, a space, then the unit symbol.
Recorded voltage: 10 kV
